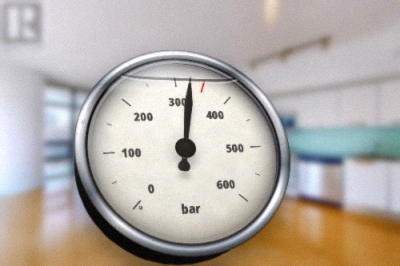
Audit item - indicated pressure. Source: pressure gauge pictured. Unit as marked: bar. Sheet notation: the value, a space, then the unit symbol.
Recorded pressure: 325 bar
